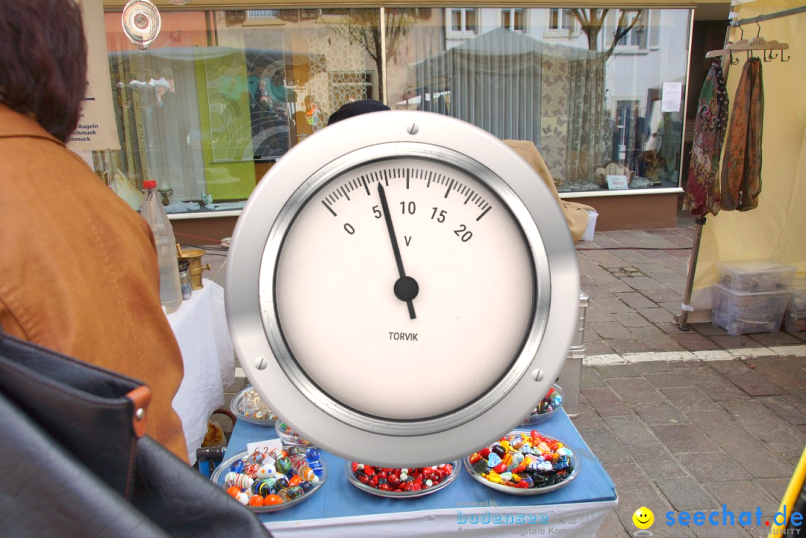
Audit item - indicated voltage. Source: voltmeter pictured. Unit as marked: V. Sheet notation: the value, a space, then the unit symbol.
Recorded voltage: 6.5 V
